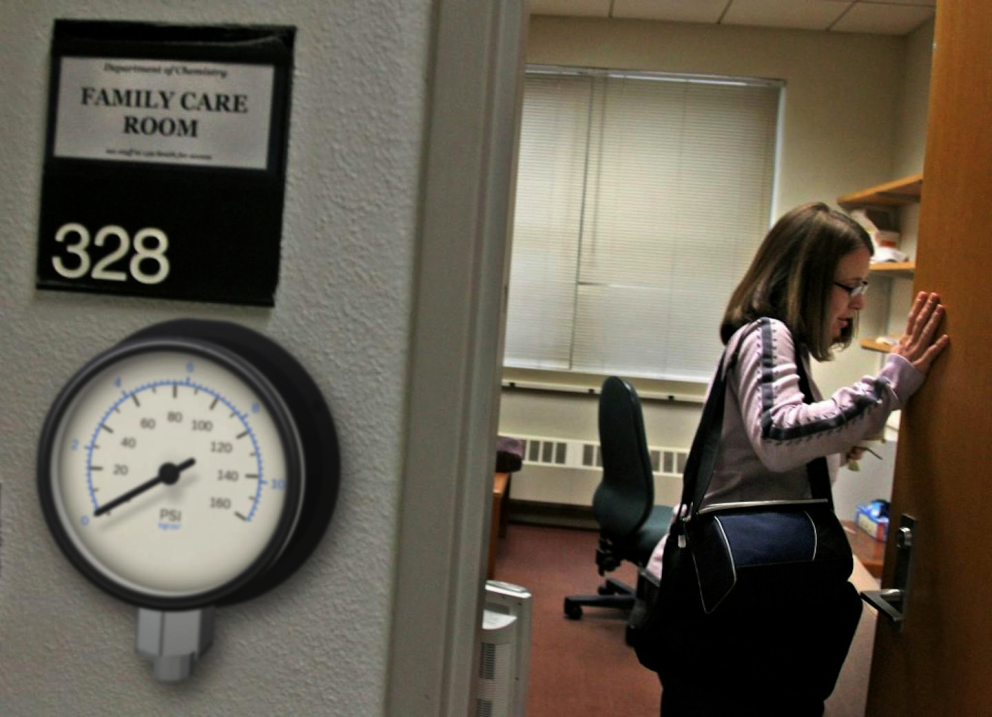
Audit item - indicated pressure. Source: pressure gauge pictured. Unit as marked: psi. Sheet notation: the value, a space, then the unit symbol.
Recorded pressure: 0 psi
